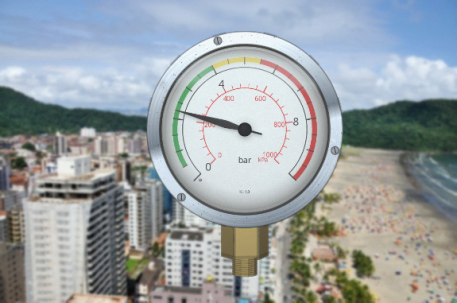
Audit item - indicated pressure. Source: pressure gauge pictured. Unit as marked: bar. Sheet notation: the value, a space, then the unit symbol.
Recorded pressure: 2.25 bar
